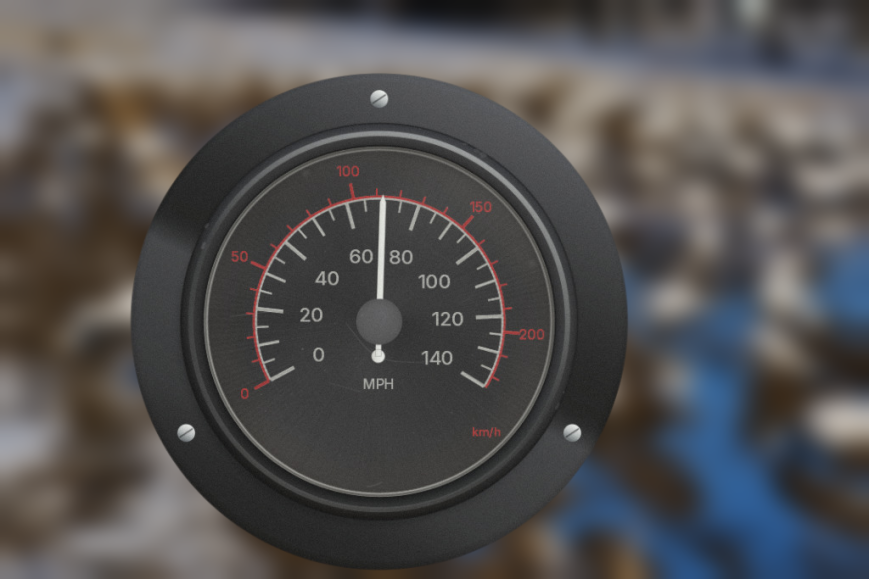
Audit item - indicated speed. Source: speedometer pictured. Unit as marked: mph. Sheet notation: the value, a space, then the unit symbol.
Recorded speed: 70 mph
